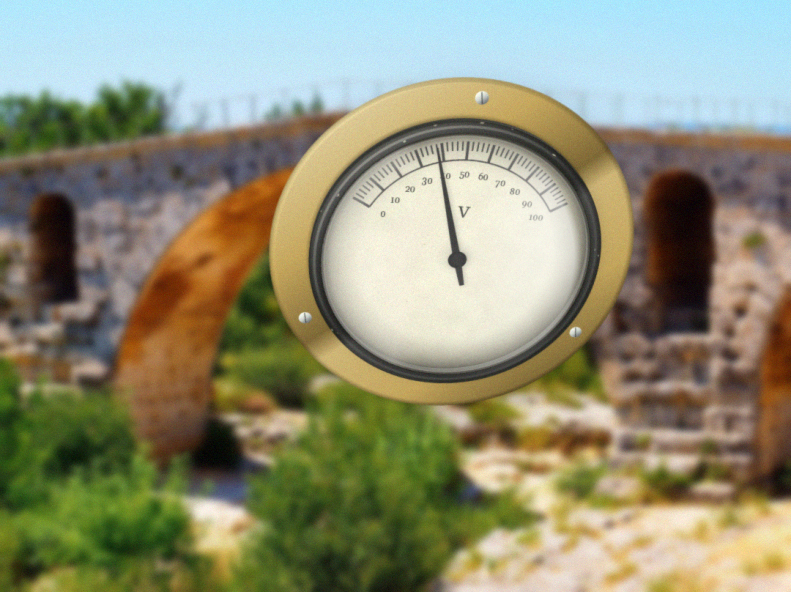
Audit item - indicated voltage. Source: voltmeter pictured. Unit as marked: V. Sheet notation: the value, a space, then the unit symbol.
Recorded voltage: 38 V
